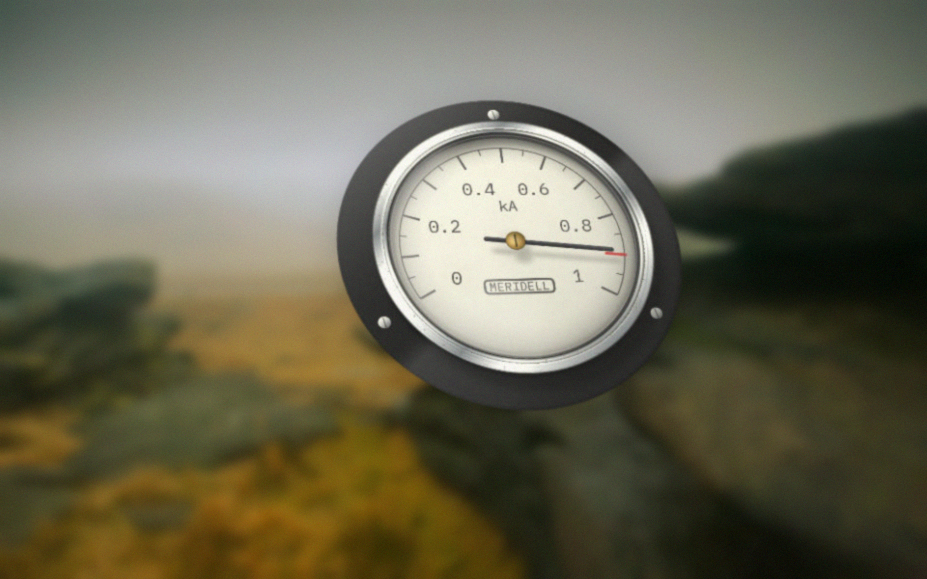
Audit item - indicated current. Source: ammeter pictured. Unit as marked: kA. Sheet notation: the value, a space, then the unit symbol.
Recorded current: 0.9 kA
